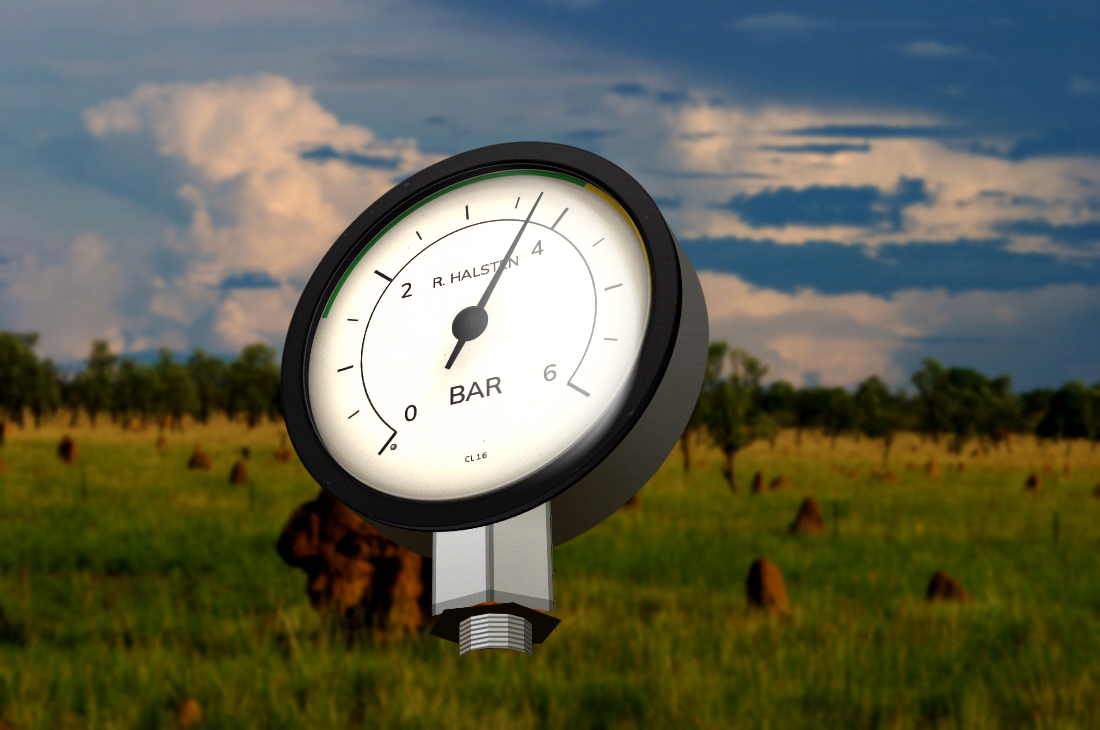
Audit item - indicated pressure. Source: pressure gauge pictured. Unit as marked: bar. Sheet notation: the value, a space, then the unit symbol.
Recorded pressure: 3.75 bar
